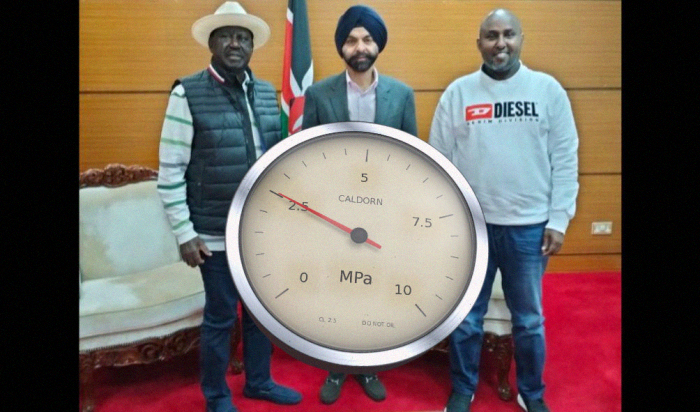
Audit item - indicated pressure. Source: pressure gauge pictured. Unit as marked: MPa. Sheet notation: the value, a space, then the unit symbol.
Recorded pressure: 2.5 MPa
